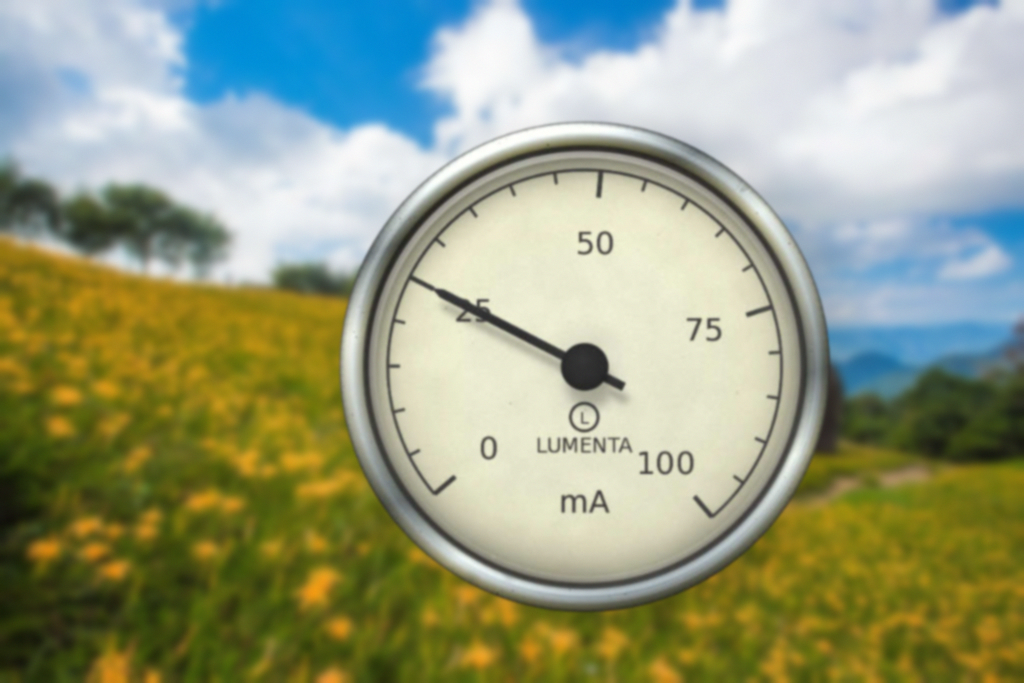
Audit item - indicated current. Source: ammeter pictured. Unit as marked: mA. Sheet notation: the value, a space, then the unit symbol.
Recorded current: 25 mA
